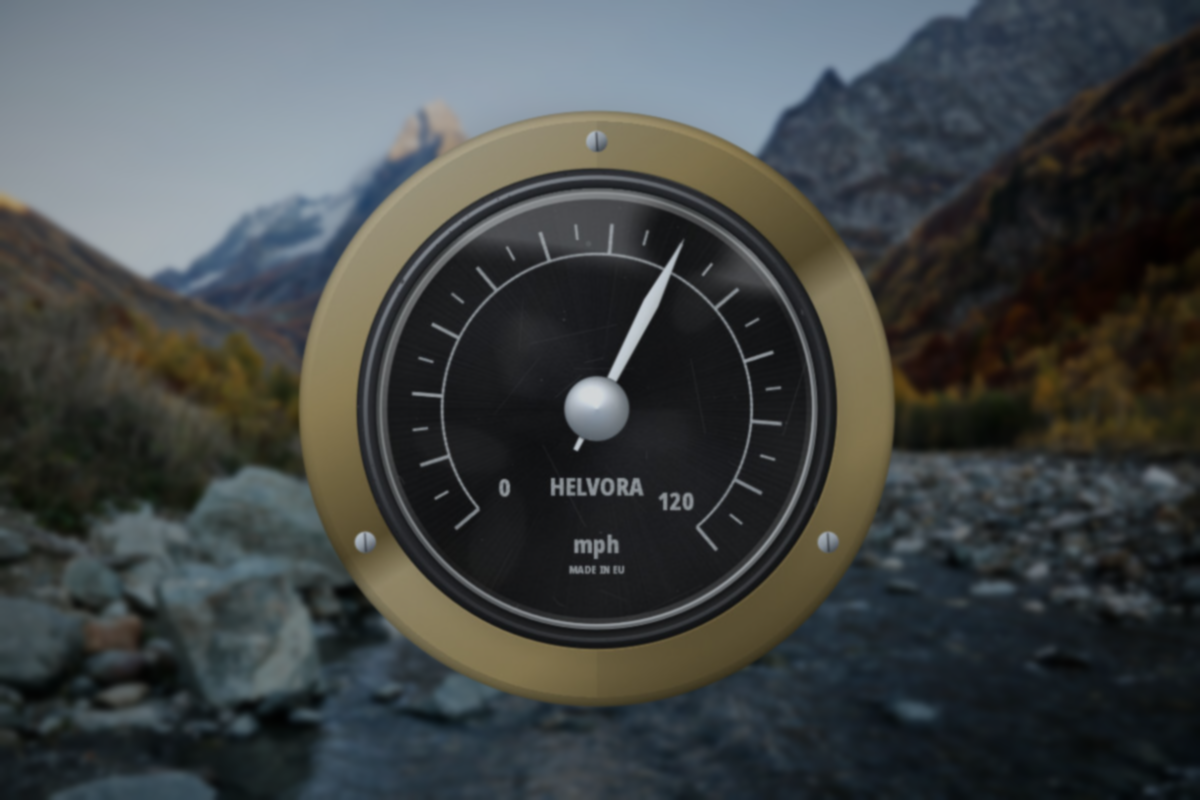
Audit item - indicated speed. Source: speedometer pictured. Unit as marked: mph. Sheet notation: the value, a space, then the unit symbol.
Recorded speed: 70 mph
